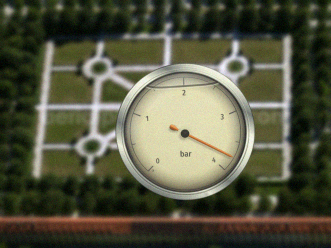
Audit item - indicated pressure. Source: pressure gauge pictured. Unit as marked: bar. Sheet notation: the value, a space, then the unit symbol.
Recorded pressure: 3.75 bar
